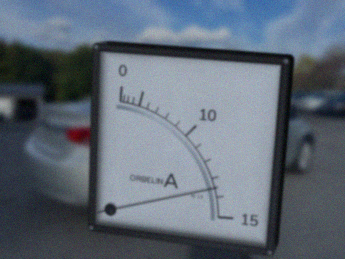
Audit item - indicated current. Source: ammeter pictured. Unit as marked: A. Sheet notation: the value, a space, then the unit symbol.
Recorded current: 13.5 A
